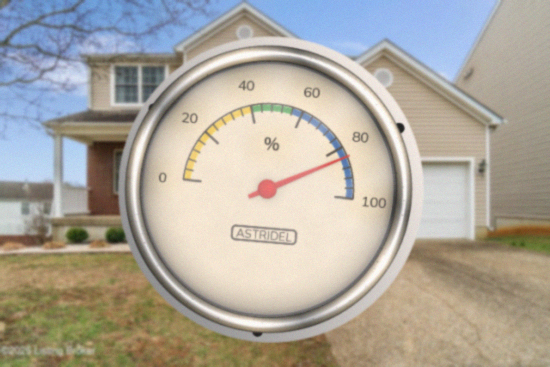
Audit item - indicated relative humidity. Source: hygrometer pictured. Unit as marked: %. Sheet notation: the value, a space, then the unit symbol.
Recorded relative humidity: 84 %
